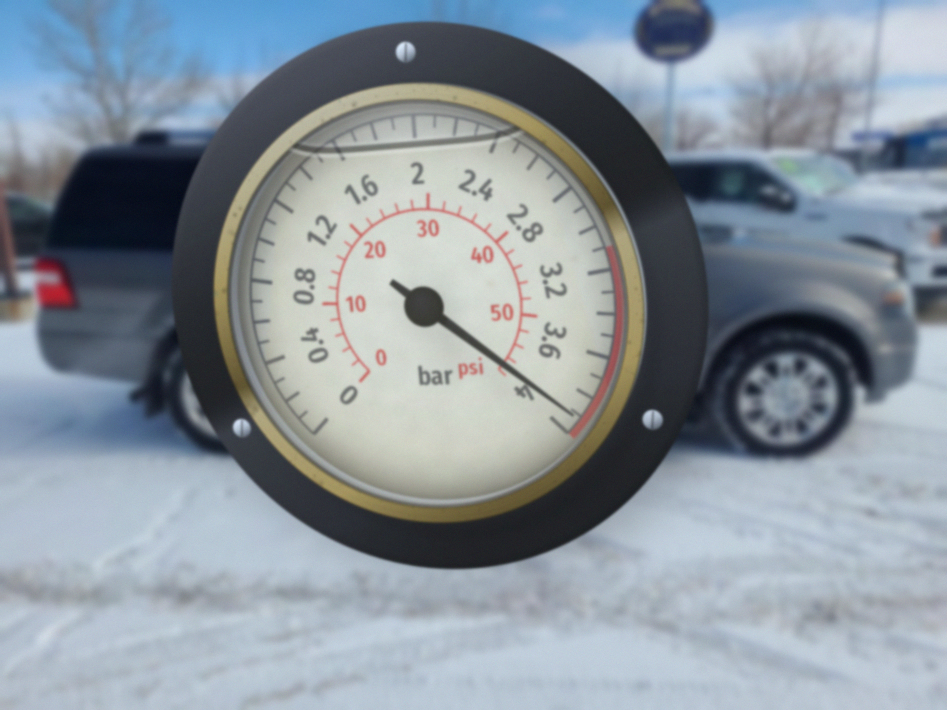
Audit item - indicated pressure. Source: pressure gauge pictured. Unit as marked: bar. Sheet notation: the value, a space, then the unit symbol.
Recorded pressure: 3.9 bar
